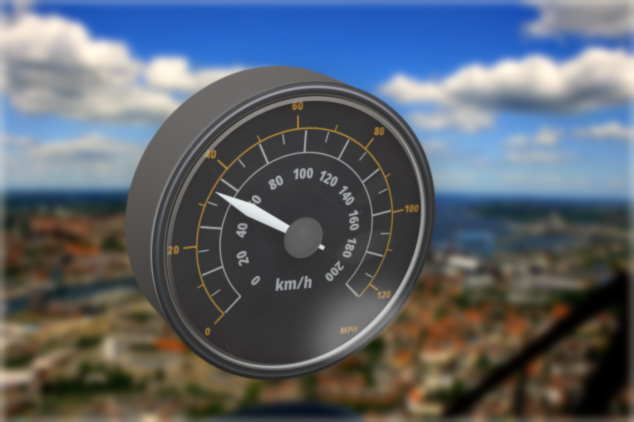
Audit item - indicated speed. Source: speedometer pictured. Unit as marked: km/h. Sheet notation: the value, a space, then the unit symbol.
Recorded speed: 55 km/h
